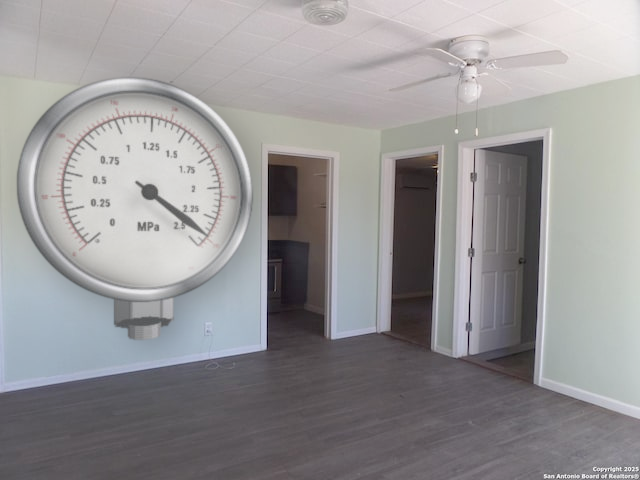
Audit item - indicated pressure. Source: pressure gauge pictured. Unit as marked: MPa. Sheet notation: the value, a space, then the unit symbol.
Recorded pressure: 2.4 MPa
